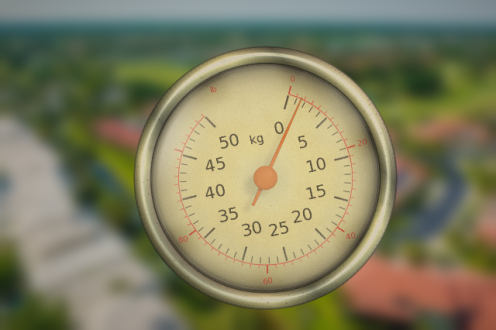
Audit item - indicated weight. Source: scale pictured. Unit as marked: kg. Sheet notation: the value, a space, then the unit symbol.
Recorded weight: 1.5 kg
